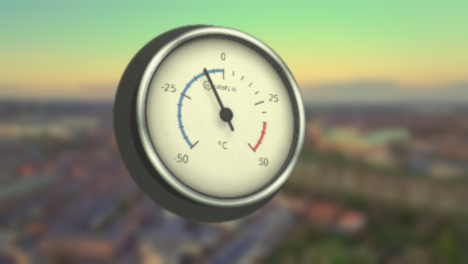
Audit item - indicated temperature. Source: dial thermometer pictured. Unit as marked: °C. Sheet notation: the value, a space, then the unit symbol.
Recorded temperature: -10 °C
